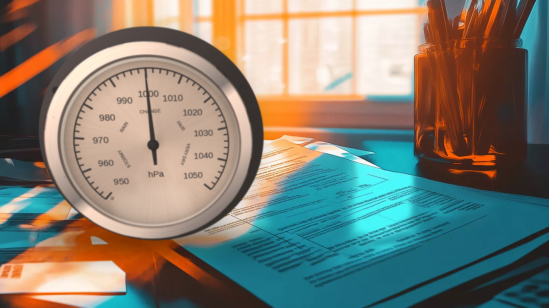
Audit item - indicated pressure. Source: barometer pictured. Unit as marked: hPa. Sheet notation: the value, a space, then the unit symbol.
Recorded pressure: 1000 hPa
